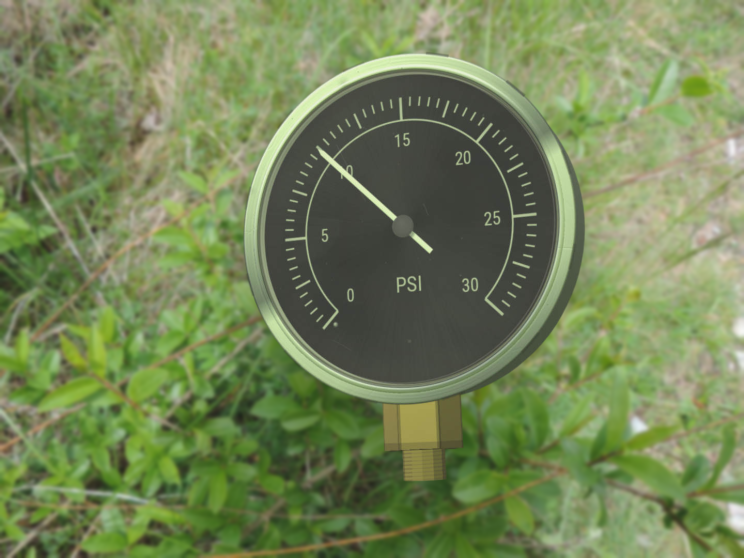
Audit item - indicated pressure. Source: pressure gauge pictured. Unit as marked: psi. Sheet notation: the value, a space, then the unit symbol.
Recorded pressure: 10 psi
